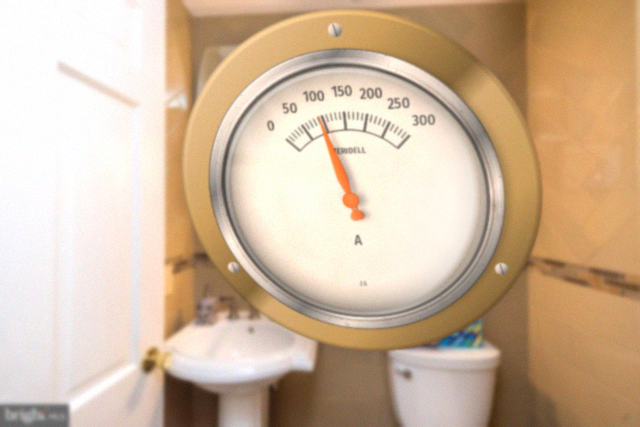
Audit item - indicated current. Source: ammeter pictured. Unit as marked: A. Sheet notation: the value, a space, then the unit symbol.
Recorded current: 100 A
